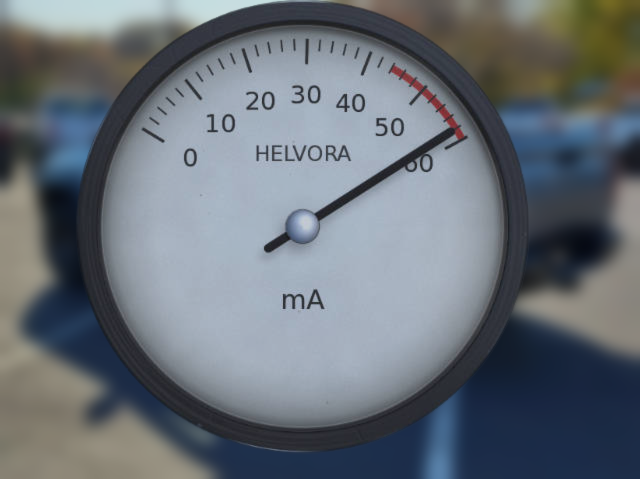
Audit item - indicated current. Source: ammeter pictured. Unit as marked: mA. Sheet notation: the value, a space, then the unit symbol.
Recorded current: 58 mA
